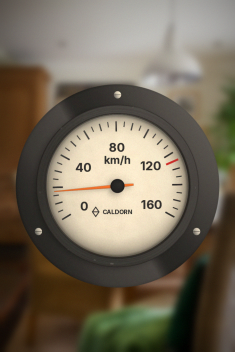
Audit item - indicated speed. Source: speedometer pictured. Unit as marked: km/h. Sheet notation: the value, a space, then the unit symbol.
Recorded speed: 17.5 km/h
